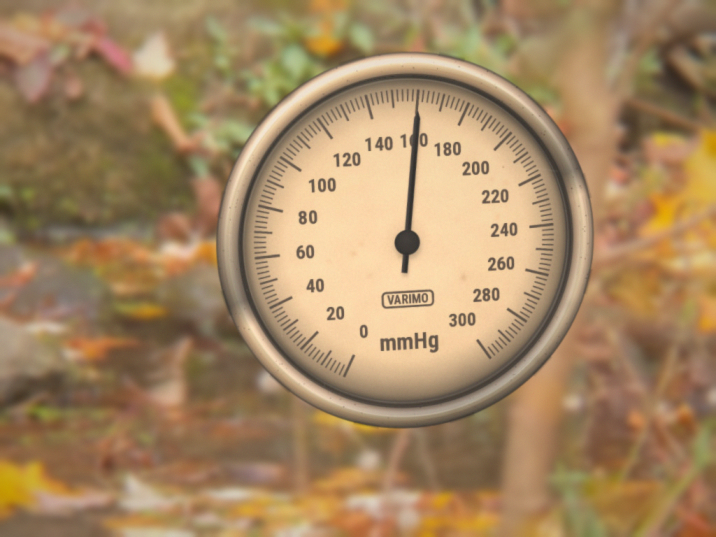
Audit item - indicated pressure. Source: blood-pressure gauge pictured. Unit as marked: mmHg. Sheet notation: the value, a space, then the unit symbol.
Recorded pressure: 160 mmHg
